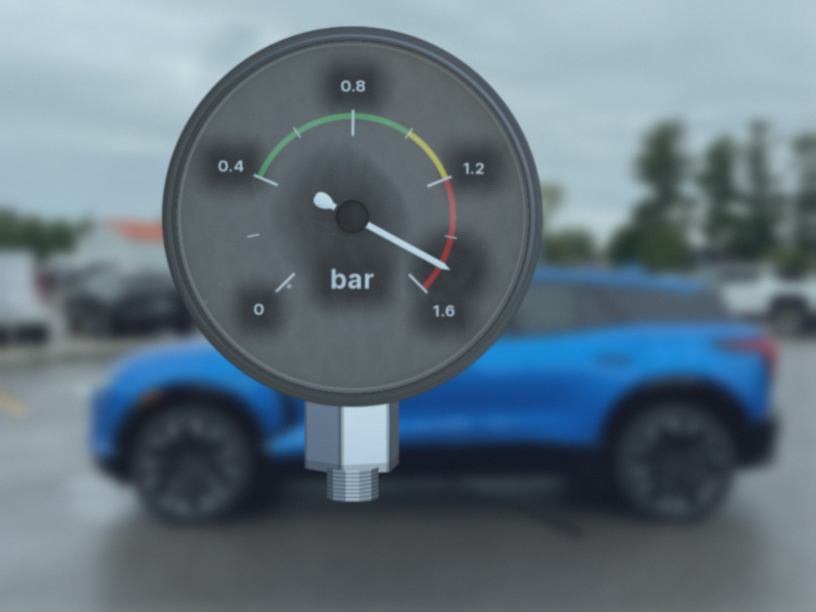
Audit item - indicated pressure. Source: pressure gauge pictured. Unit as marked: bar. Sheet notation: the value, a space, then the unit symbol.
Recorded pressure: 1.5 bar
